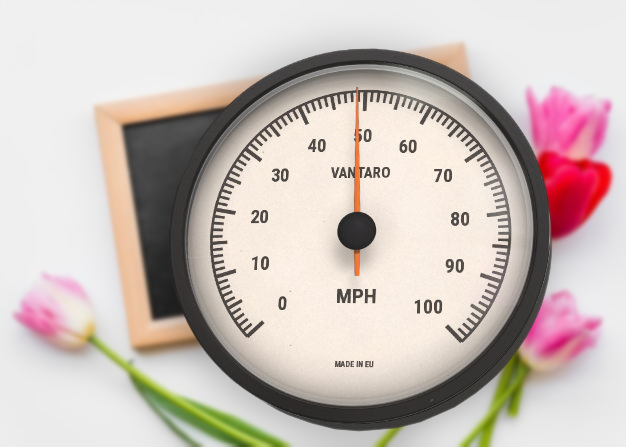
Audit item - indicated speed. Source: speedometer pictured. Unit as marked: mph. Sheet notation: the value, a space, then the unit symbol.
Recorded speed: 49 mph
